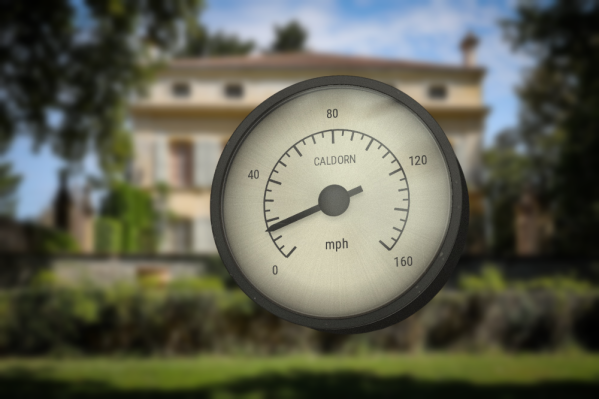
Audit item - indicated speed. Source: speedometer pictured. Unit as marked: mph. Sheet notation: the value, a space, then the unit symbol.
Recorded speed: 15 mph
